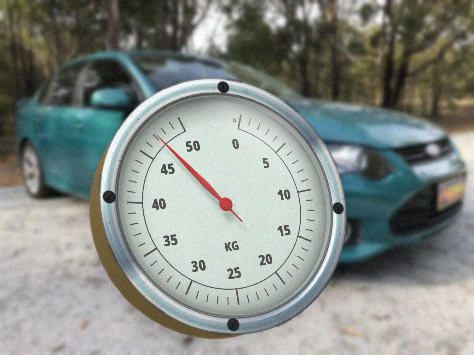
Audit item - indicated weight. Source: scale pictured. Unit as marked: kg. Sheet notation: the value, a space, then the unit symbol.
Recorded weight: 47 kg
